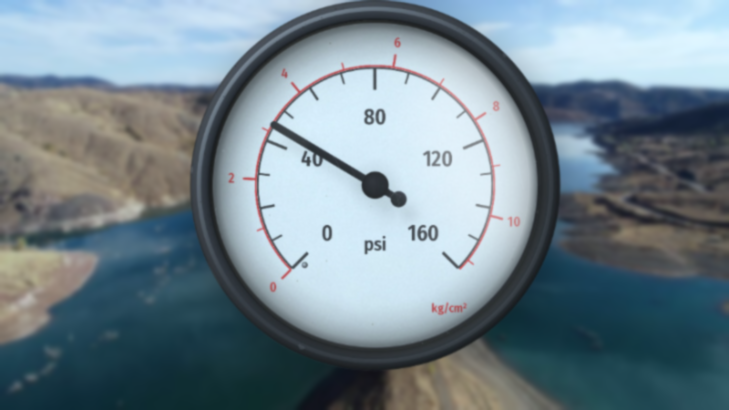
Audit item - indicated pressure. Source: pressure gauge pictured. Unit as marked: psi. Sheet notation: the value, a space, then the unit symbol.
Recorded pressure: 45 psi
